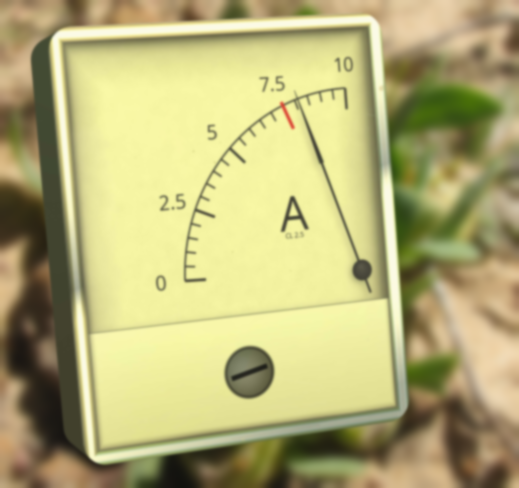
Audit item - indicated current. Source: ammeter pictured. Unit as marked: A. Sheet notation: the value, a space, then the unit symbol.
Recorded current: 8 A
